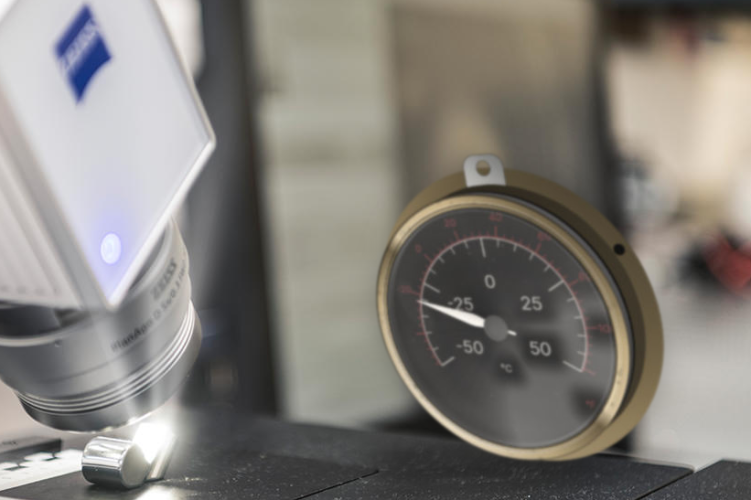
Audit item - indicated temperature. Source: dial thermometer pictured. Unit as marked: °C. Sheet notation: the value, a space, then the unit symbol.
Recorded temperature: -30 °C
